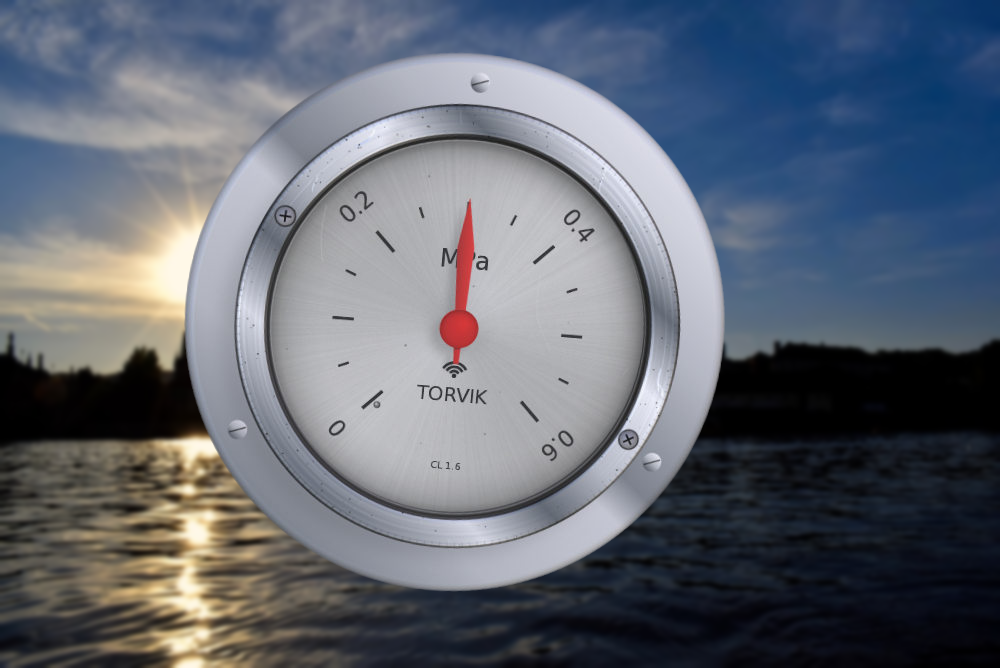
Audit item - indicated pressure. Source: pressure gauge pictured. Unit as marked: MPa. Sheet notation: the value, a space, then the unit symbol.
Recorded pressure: 0.3 MPa
